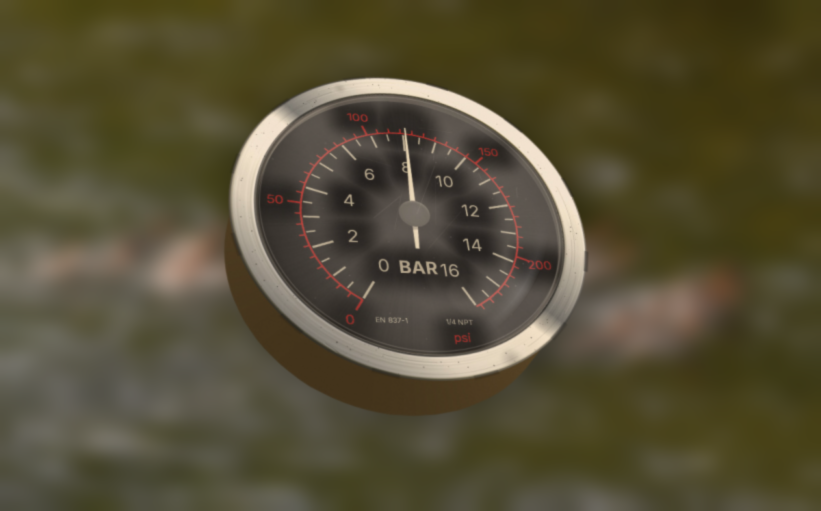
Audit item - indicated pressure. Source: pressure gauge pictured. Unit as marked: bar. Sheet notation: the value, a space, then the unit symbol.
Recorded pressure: 8 bar
